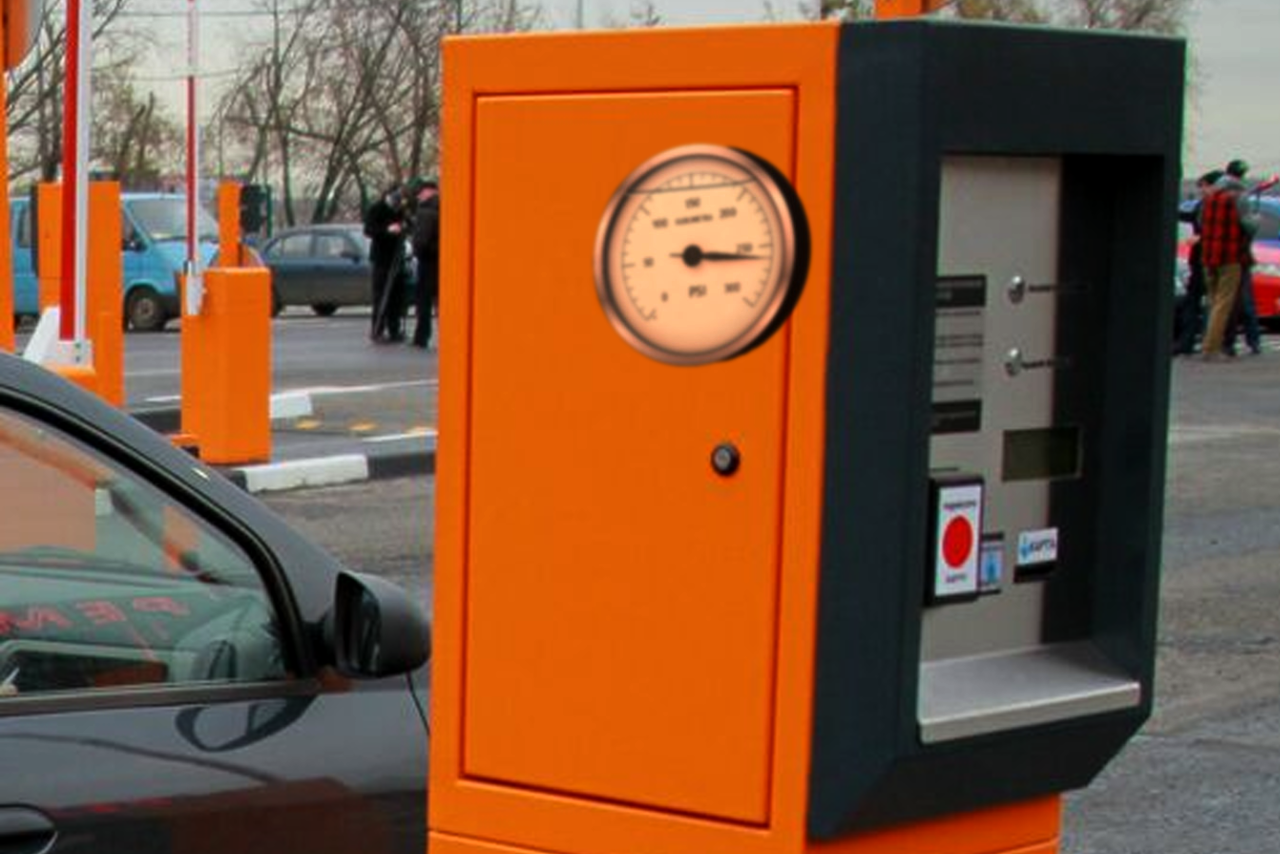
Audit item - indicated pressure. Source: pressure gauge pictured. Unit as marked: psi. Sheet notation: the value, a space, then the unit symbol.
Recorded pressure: 260 psi
